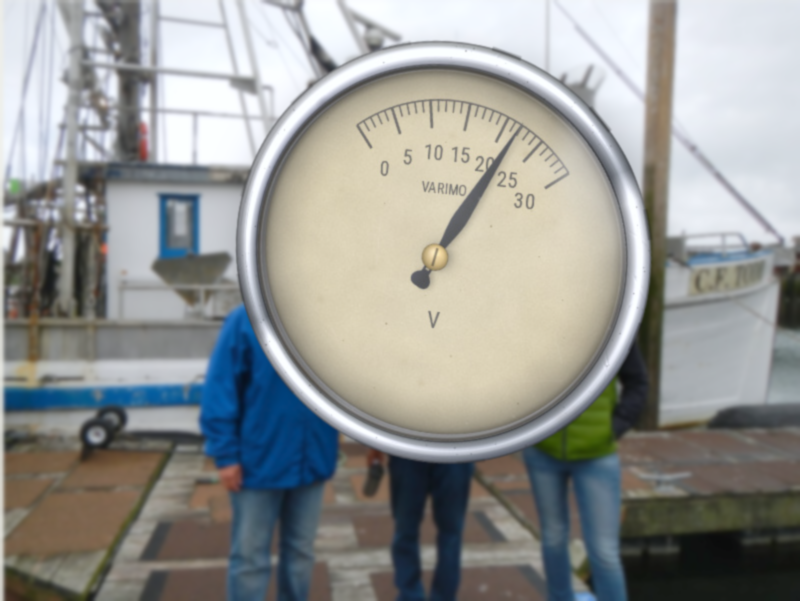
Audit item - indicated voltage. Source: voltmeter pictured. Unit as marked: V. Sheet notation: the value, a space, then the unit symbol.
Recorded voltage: 22 V
